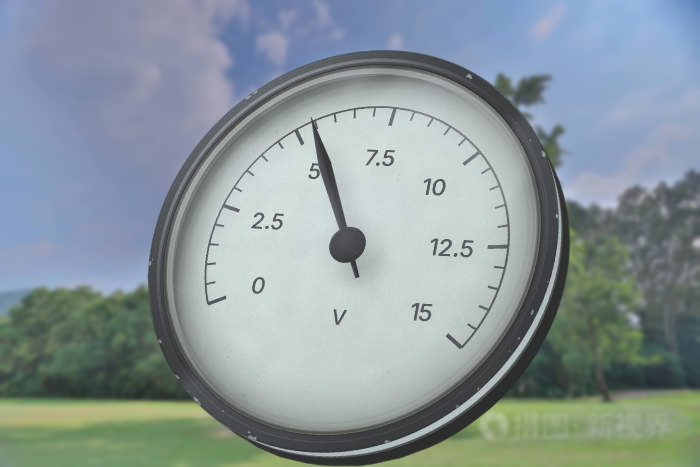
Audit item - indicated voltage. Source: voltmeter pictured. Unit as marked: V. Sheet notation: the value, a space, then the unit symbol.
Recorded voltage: 5.5 V
